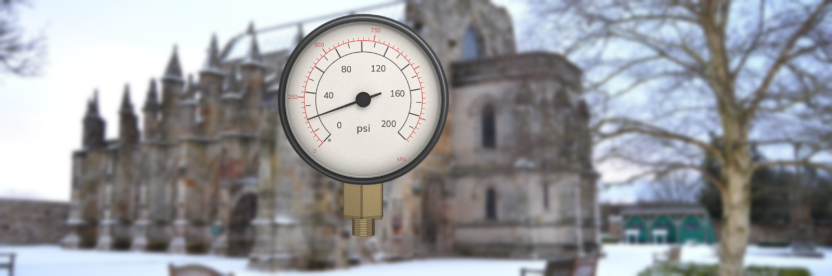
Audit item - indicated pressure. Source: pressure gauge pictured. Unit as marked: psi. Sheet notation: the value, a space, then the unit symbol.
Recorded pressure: 20 psi
